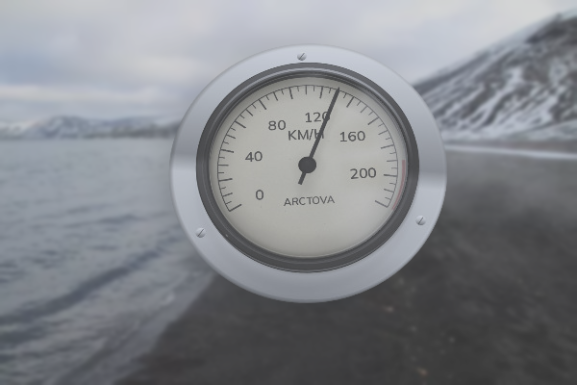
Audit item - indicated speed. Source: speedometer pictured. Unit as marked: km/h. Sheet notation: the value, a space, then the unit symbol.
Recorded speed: 130 km/h
